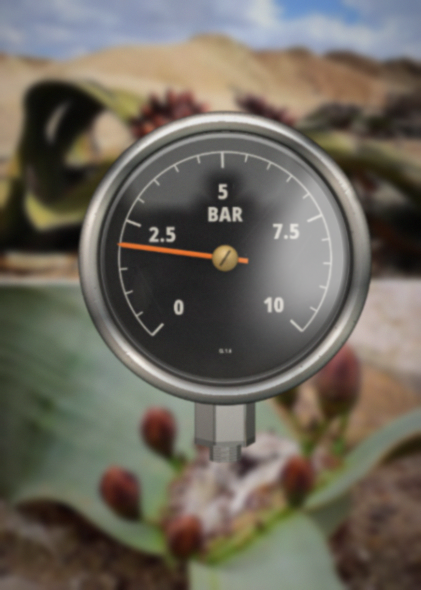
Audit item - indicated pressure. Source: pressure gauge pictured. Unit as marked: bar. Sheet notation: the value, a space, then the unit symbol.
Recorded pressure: 2 bar
